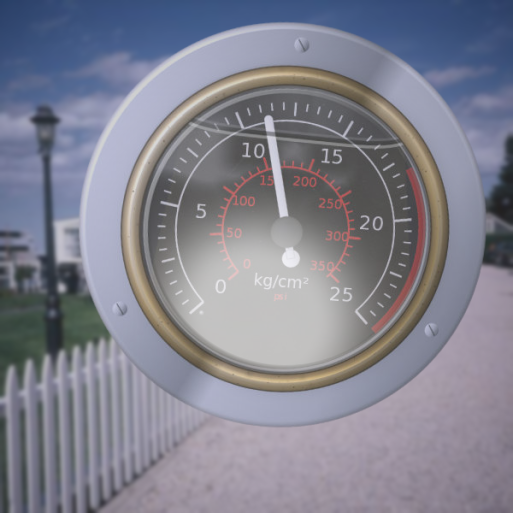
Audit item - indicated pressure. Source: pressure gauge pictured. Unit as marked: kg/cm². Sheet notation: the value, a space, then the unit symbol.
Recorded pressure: 11.25 kg/cm²
